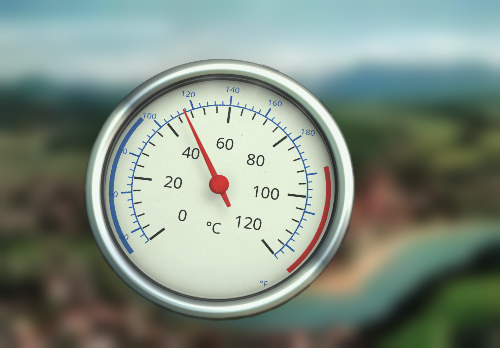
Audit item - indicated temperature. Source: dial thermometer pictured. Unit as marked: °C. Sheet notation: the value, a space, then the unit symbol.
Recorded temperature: 46 °C
